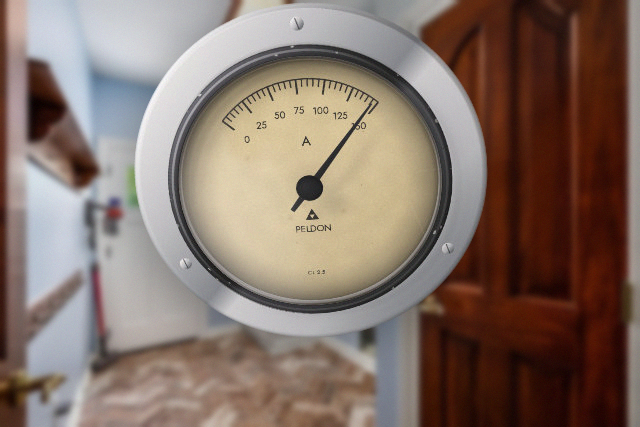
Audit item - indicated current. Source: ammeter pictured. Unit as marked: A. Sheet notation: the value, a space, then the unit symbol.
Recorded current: 145 A
